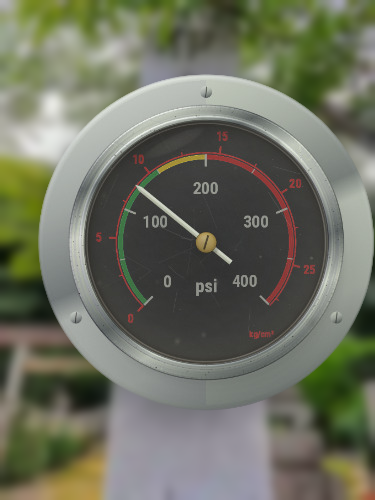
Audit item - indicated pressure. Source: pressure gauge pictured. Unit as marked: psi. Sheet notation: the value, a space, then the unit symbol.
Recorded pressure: 125 psi
